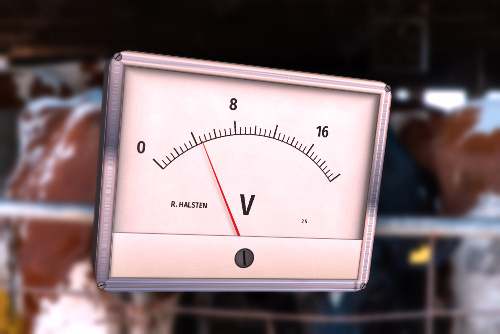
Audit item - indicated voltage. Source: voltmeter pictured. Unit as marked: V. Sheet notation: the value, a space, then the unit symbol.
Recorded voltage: 4.5 V
